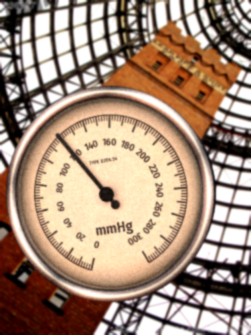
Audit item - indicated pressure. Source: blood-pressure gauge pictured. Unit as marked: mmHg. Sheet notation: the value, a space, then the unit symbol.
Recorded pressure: 120 mmHg
